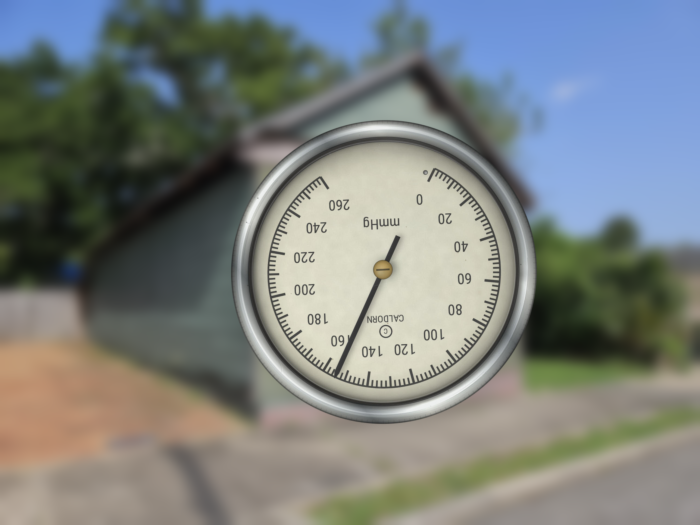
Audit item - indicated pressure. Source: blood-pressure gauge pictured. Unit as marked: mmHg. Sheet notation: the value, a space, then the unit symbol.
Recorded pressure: 154 mmHg
